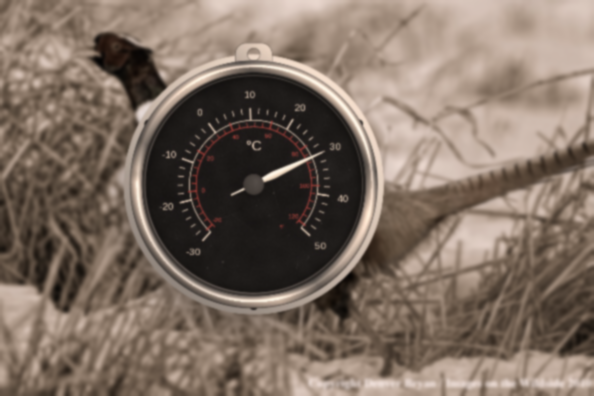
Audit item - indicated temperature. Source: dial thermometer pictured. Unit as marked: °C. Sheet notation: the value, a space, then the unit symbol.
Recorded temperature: 30 °C
